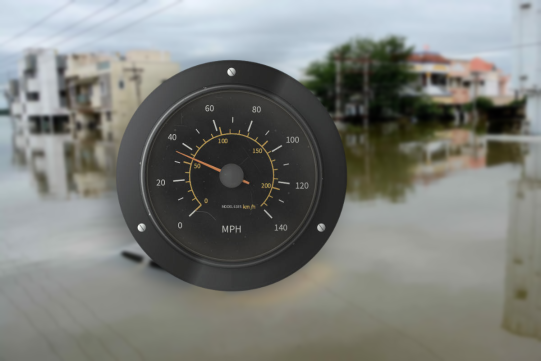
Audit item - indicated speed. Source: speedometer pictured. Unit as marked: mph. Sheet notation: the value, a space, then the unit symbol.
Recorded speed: 35 mph
